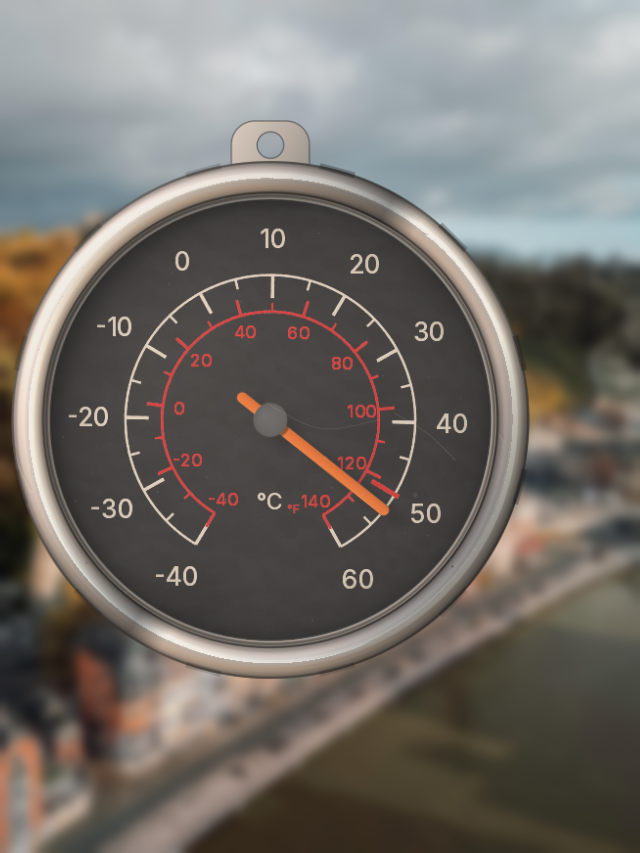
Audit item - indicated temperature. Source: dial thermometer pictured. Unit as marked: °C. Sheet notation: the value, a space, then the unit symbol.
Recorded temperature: 52.5 °C
